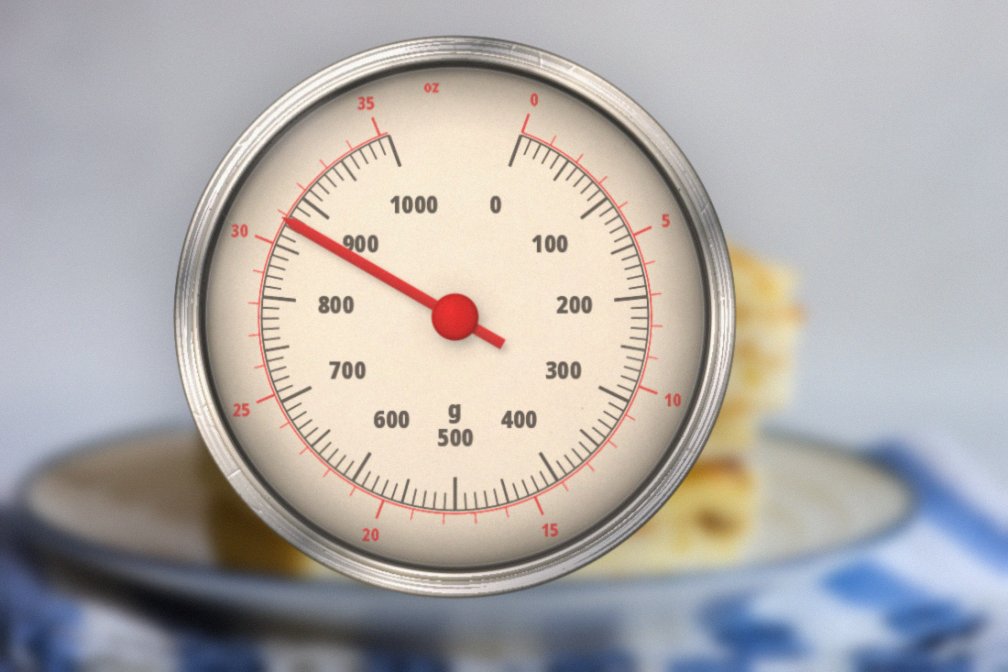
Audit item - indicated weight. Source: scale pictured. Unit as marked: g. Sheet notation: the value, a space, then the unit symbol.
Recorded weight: 875 g
